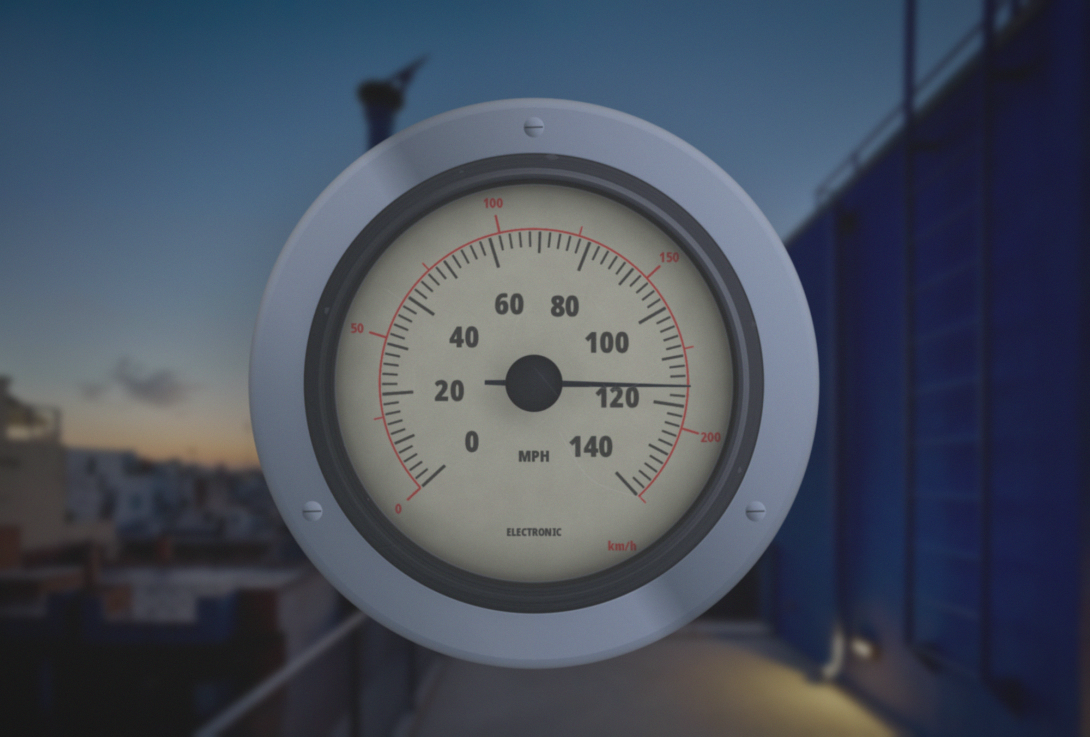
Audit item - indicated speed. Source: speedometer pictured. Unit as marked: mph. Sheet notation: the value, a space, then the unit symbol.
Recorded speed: 116 mph
